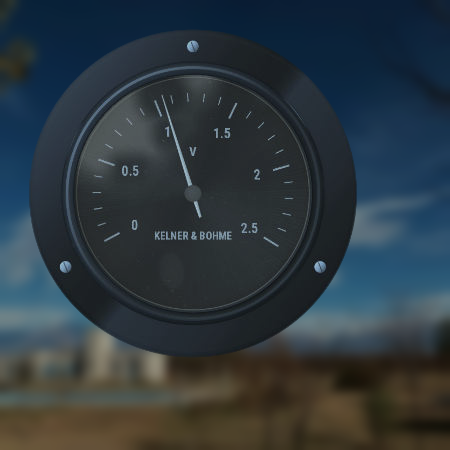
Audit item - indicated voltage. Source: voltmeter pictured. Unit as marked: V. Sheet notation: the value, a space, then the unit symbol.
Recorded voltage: 1.05 V
